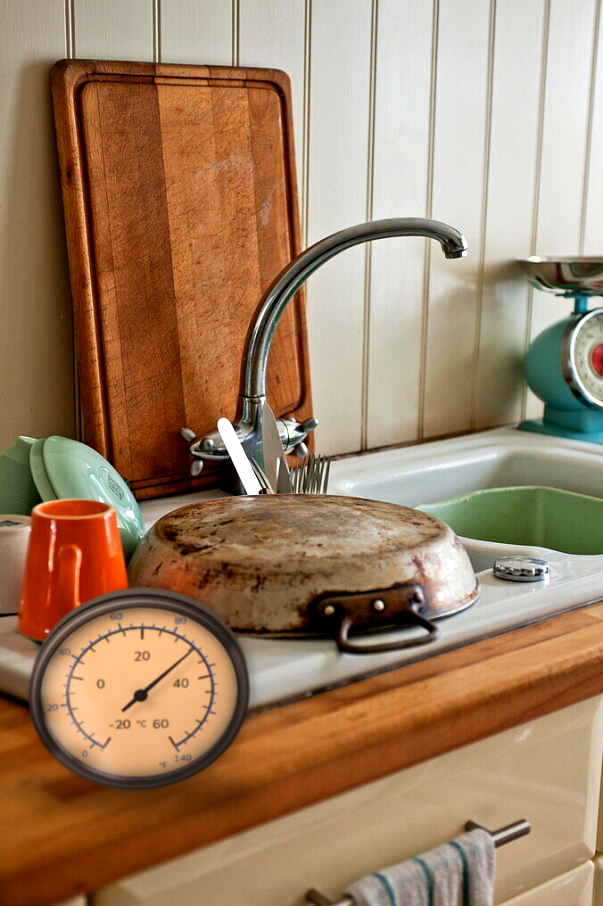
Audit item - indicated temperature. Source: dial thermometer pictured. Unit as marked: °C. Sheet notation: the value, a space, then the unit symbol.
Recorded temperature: 32 °C
